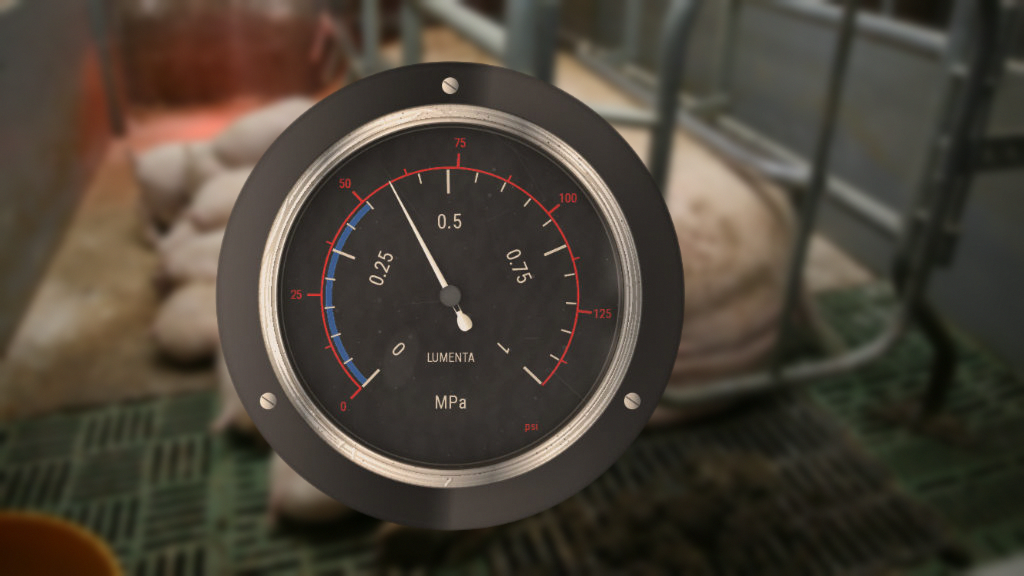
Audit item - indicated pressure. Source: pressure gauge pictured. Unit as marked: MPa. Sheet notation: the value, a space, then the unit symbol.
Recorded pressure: 0.4 MPa
